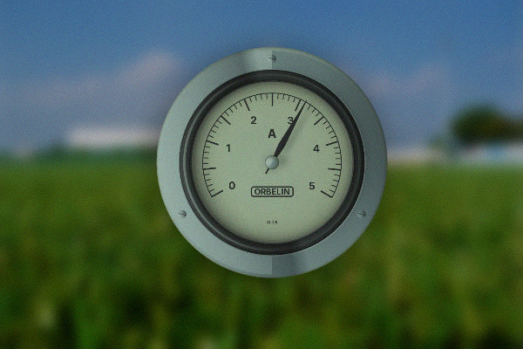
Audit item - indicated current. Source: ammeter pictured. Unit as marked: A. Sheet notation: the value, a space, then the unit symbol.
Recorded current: 3.1 A
